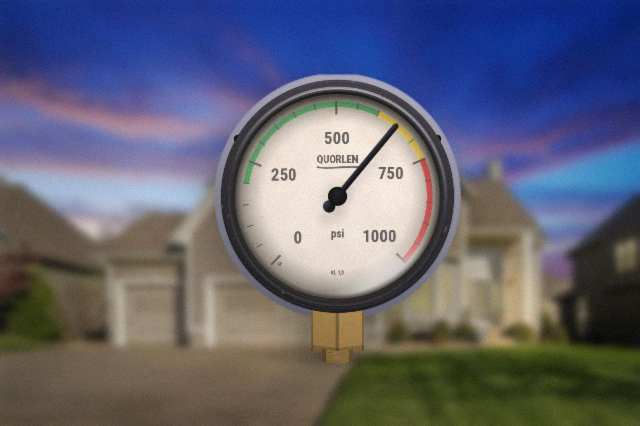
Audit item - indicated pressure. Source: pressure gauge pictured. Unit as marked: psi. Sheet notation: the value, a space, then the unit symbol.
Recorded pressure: 650 psi
